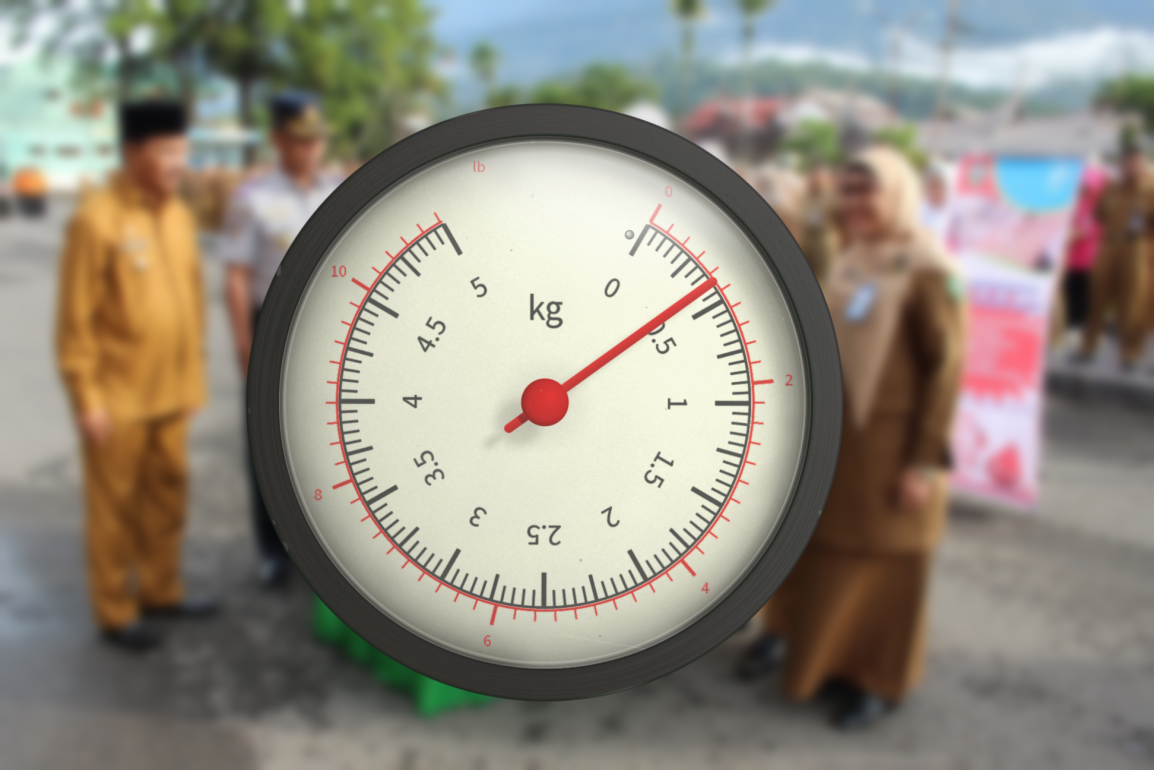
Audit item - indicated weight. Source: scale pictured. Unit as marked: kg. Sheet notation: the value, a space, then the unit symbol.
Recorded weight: 0.4 kg
